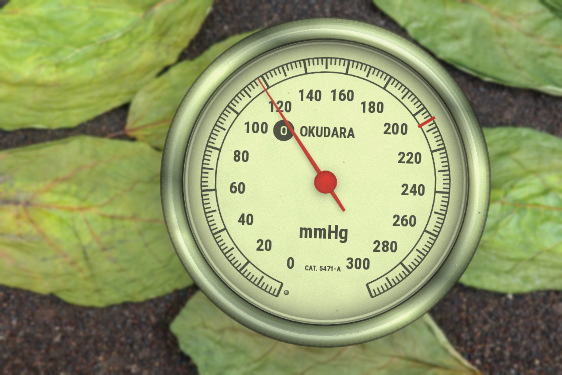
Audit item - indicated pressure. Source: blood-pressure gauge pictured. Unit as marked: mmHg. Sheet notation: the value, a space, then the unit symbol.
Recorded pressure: 118 mmHg
